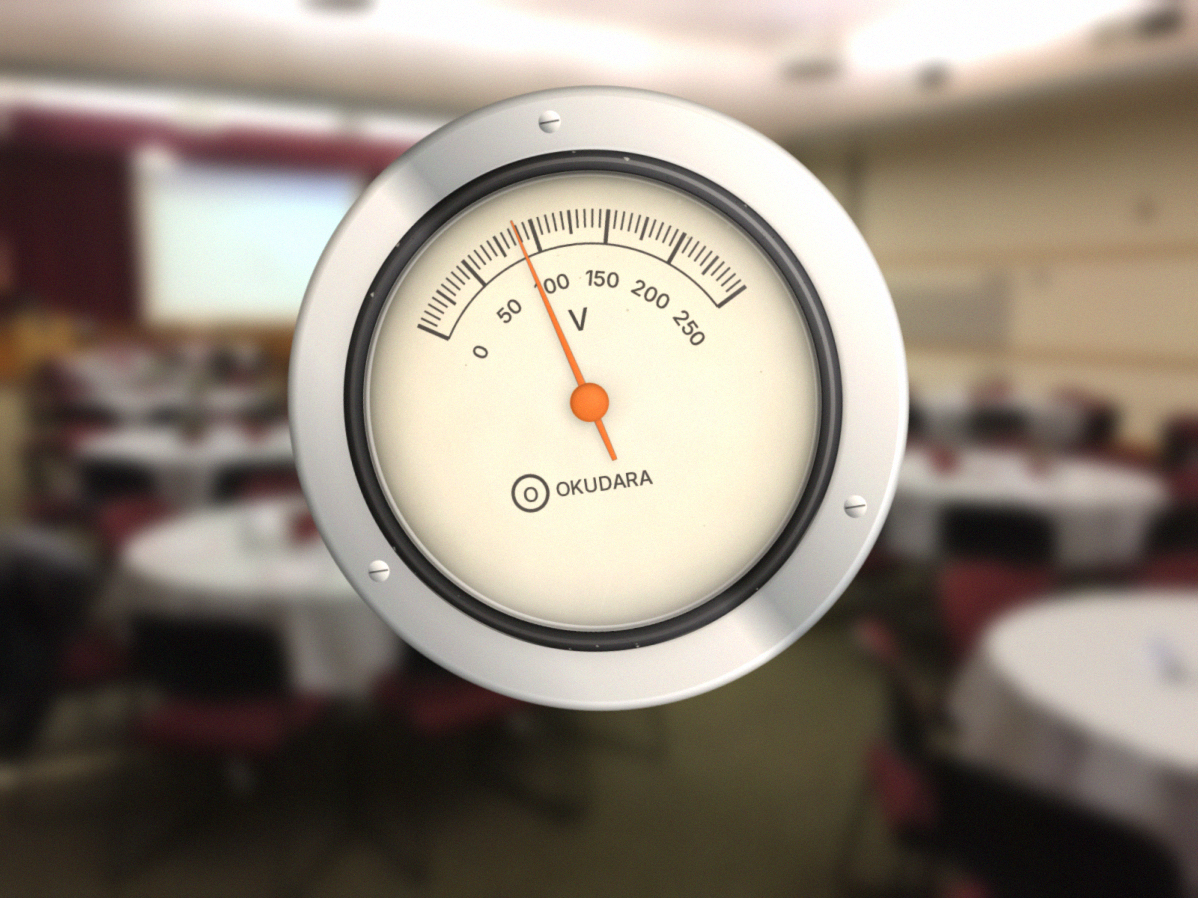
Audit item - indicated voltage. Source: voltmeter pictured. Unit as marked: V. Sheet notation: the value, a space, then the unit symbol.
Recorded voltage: 90 V
